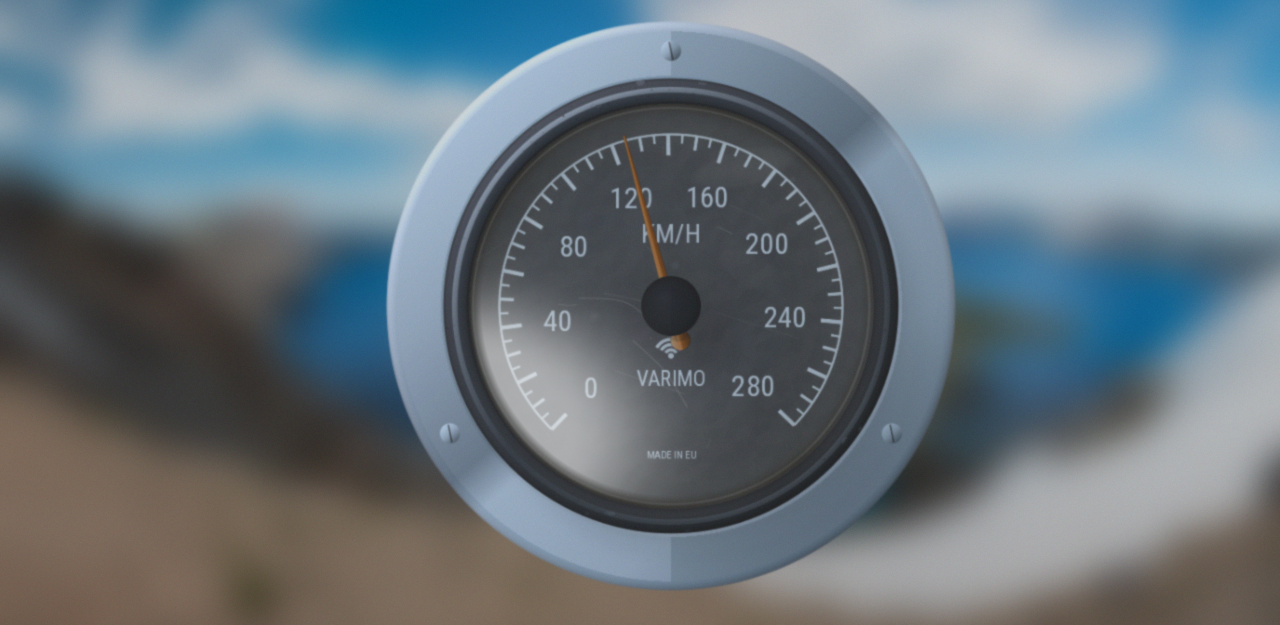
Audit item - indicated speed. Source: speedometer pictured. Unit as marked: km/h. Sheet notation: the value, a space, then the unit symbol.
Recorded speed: 125 km/h
